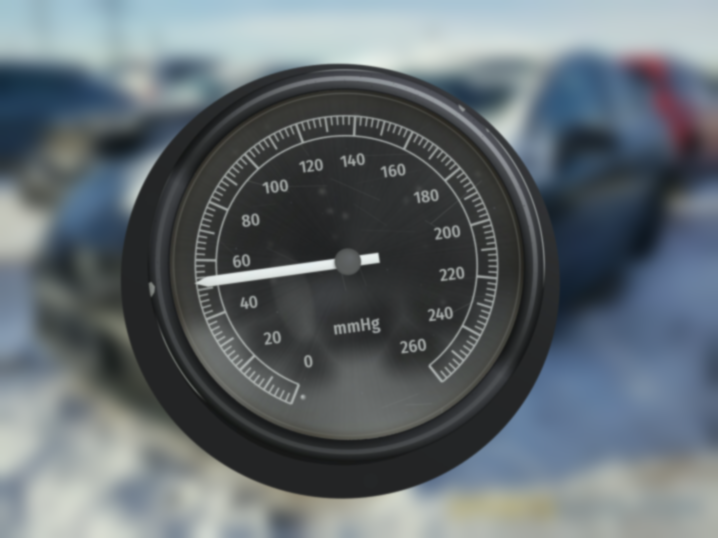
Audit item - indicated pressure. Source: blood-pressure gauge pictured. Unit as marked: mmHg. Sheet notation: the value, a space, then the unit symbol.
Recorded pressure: 52 mmHg
